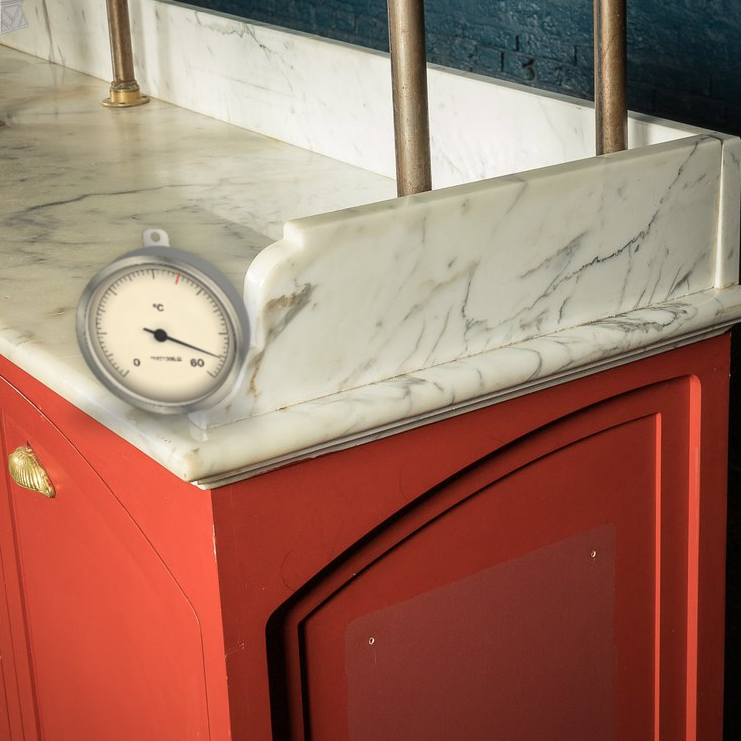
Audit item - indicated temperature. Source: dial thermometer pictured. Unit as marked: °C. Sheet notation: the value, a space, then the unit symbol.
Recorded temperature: 55 °C
